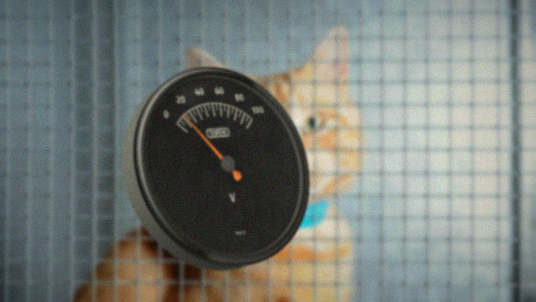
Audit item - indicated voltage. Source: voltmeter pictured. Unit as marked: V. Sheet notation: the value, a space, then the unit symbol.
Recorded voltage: 10 V
